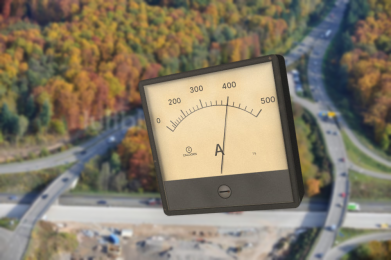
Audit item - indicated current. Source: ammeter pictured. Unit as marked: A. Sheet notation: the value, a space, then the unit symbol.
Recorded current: 400 A
